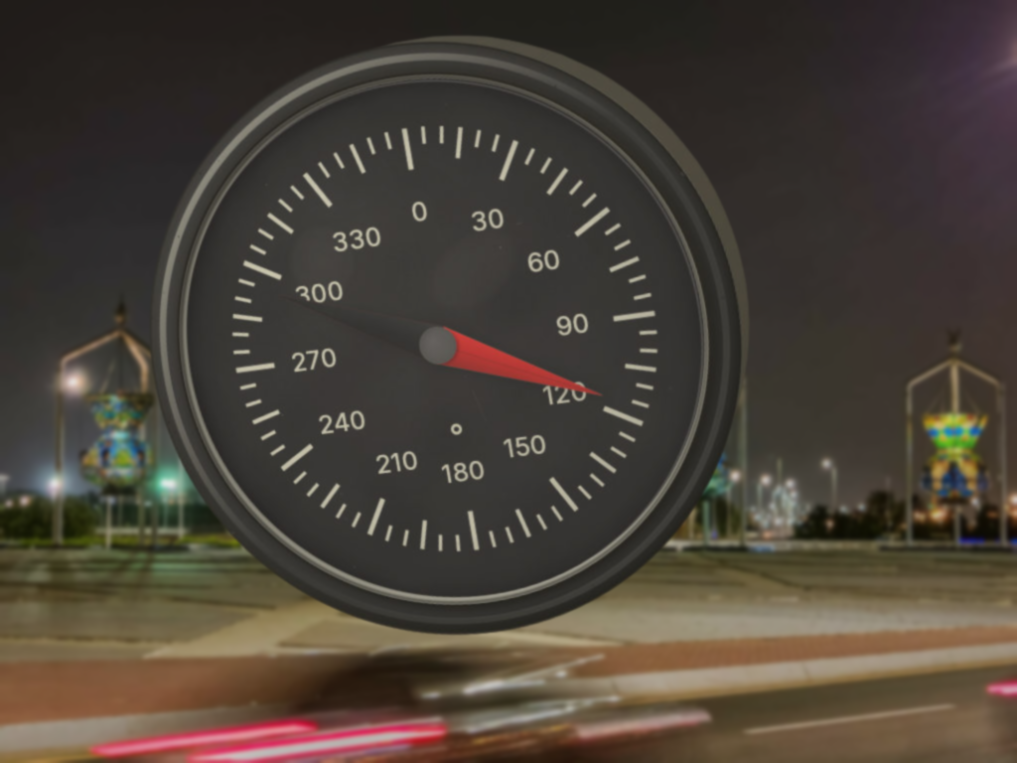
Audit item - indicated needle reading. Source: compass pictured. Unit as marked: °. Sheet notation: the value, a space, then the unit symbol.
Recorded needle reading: 115 °
